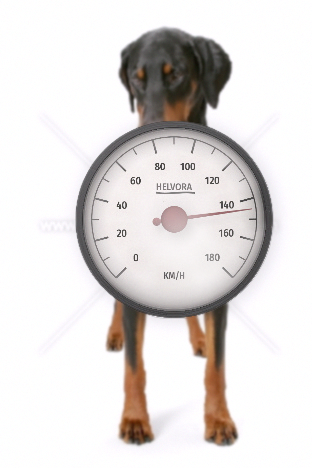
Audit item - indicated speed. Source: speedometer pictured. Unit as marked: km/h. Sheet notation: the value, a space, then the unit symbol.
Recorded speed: 145 km/h
